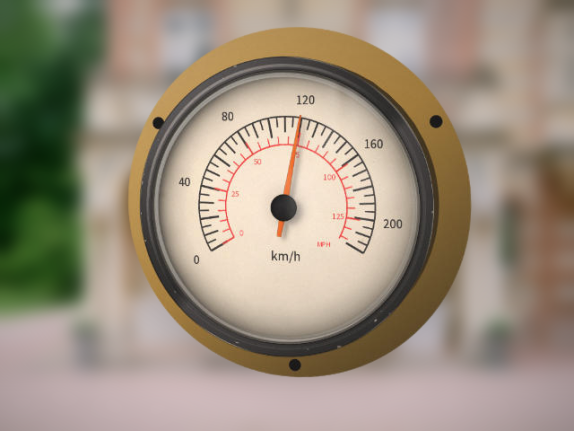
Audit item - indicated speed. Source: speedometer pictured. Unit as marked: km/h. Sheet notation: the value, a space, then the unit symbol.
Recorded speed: 120 km/h
